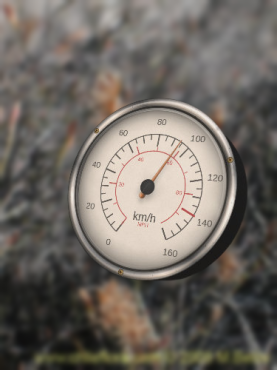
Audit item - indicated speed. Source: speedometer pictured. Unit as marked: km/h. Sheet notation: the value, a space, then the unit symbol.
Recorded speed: 95 km/h
